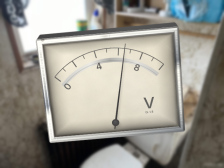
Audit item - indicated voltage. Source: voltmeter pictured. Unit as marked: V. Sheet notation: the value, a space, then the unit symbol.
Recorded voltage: 6.5 V
